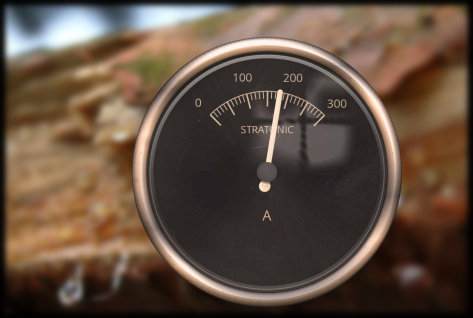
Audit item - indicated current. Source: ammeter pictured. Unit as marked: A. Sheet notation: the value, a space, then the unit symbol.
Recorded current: 180 A
